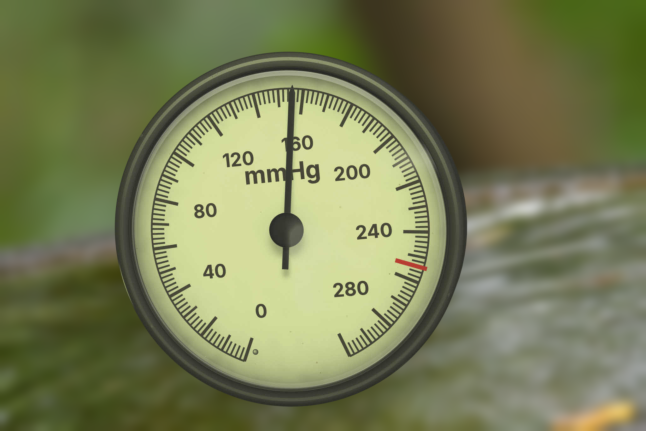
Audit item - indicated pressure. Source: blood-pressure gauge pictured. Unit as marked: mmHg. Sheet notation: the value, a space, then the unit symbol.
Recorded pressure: 156 mmHg
